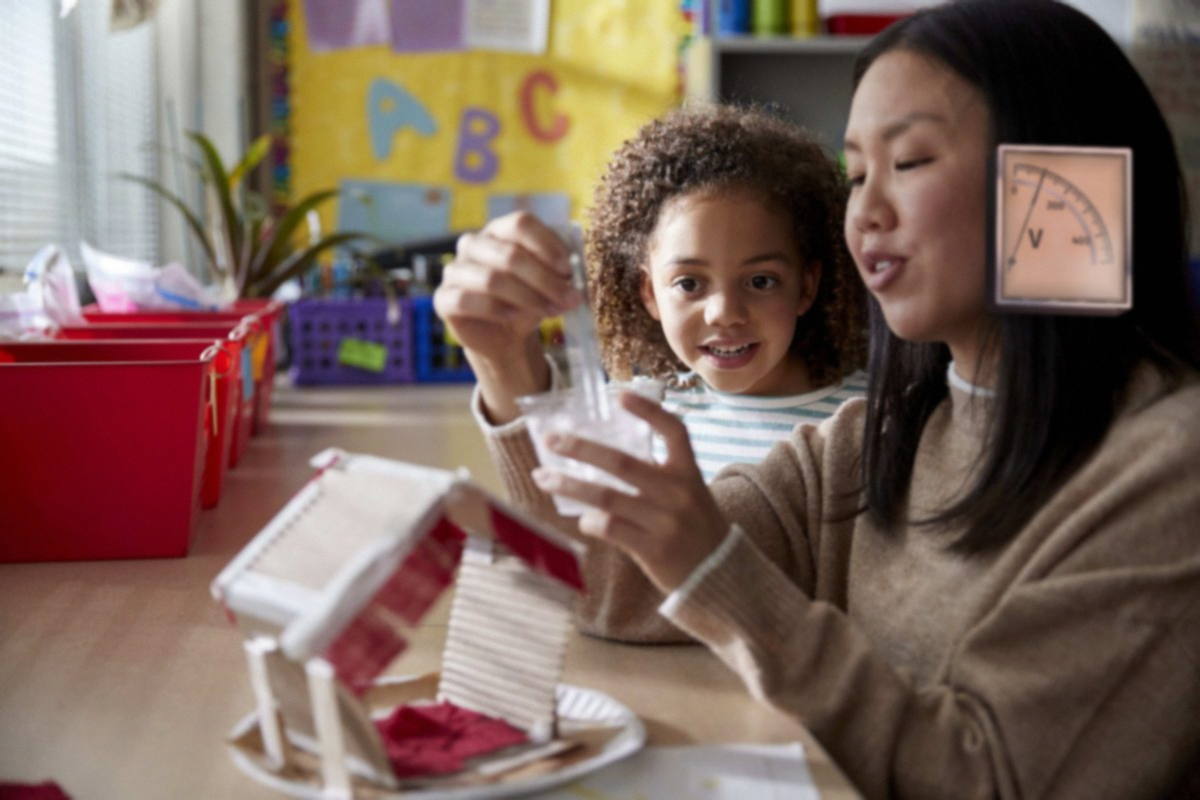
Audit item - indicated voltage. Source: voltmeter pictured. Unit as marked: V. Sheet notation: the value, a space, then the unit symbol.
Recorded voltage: 100 V
